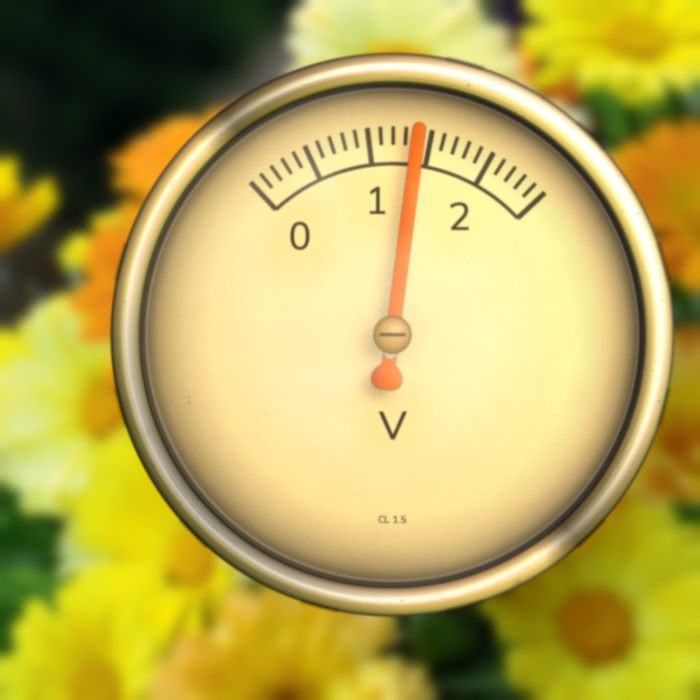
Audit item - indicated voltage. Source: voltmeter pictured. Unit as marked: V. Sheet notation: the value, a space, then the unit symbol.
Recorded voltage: 1.4 V
